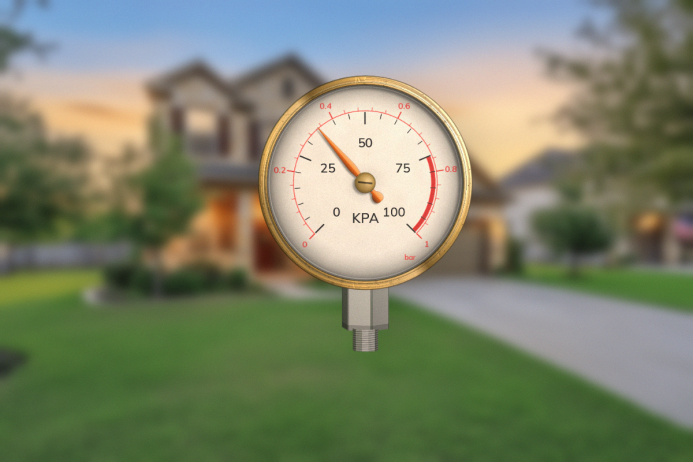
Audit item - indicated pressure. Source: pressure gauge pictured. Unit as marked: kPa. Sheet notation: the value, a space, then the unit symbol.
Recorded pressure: 35 kPa
